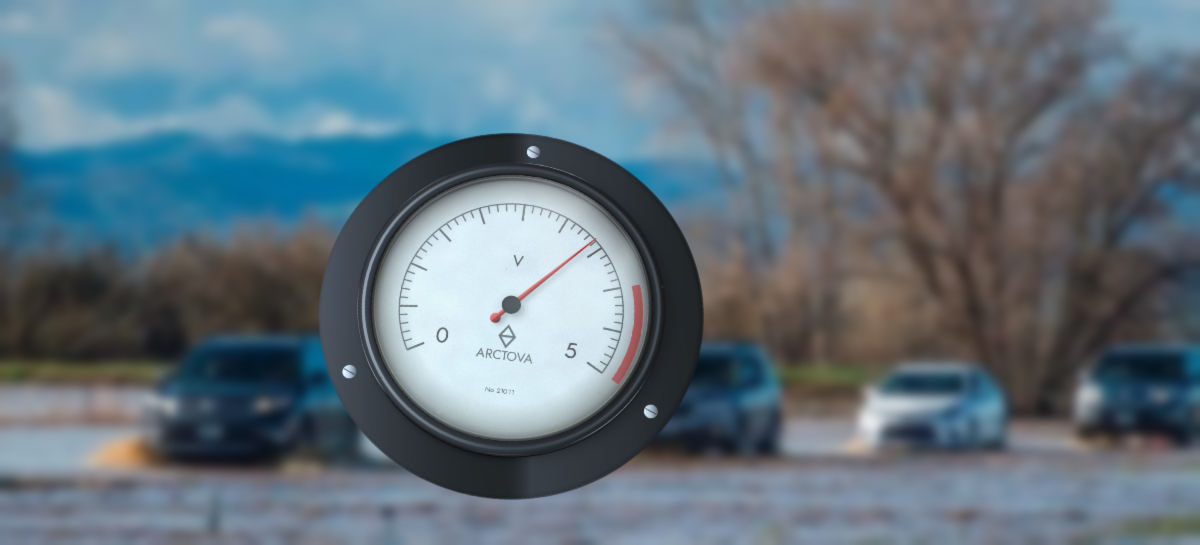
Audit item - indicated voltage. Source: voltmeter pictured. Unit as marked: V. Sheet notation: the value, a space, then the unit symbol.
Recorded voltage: 3.4 V
